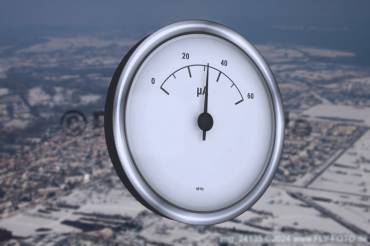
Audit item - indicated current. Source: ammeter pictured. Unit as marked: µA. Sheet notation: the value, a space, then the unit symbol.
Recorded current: 30 µA
